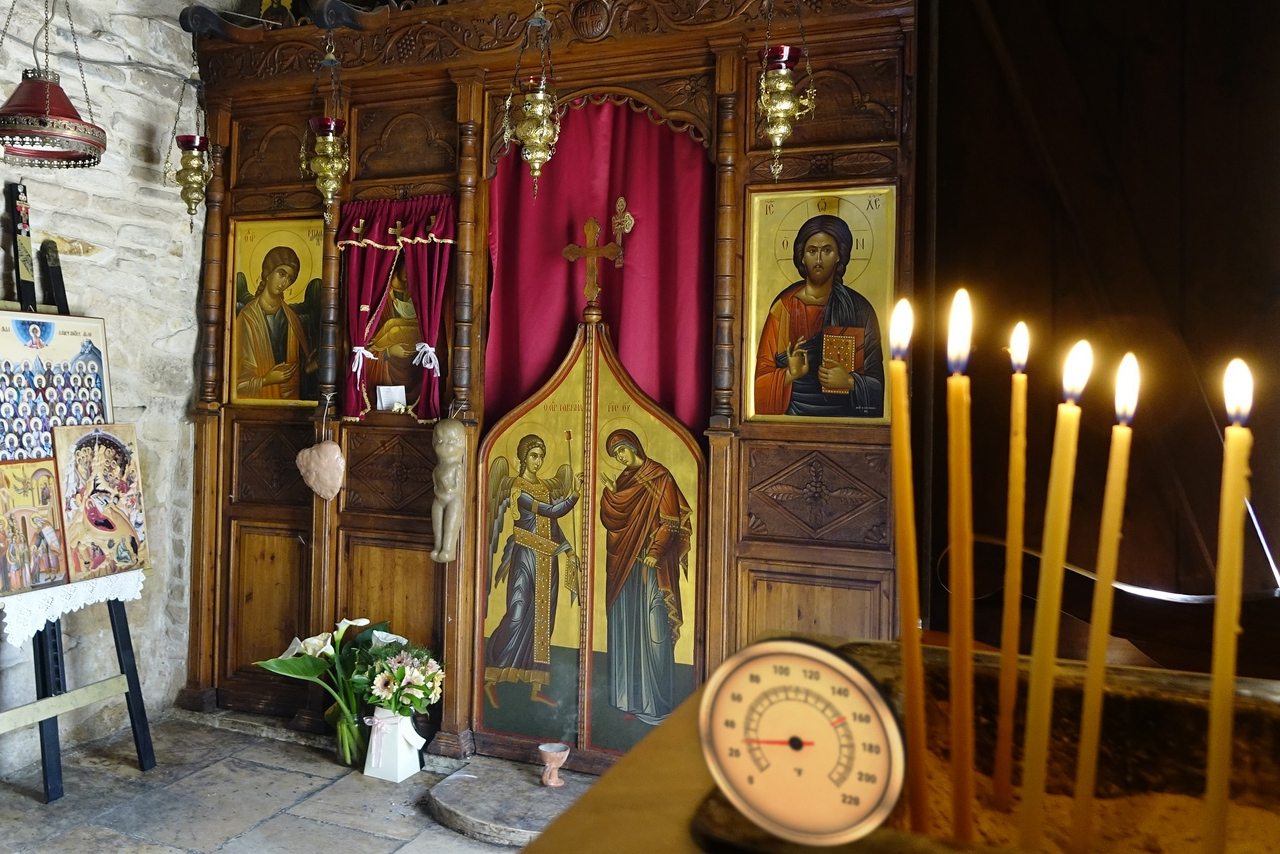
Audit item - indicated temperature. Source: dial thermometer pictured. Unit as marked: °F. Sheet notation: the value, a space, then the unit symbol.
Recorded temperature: 30 °F
